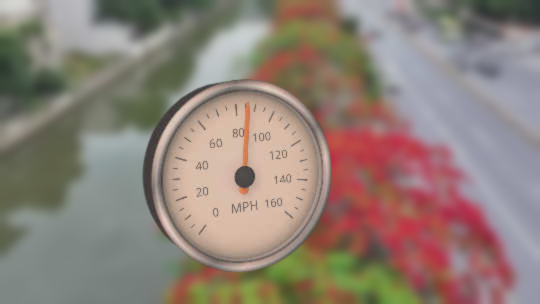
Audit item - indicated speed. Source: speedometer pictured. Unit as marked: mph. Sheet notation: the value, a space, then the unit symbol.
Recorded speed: 85 mph
